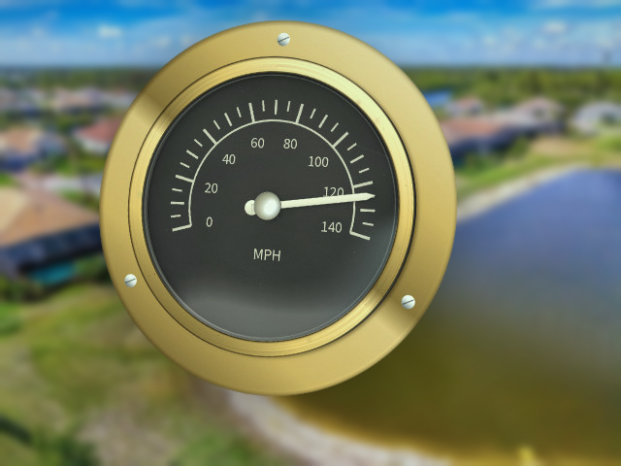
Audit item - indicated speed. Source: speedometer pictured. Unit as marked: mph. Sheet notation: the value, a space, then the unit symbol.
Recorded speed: 125 mph
